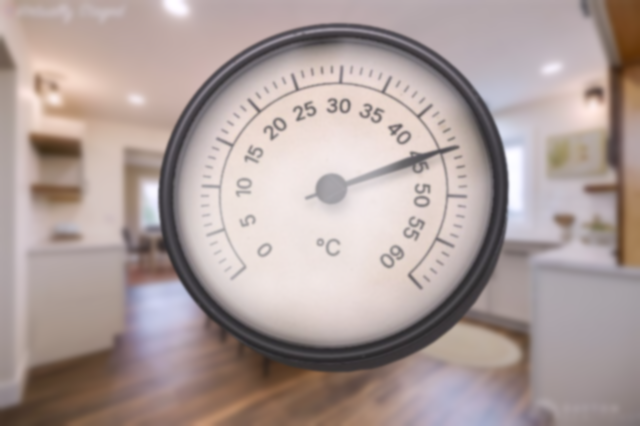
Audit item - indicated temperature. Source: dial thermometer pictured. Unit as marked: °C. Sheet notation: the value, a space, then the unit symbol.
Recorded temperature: 45 °C
